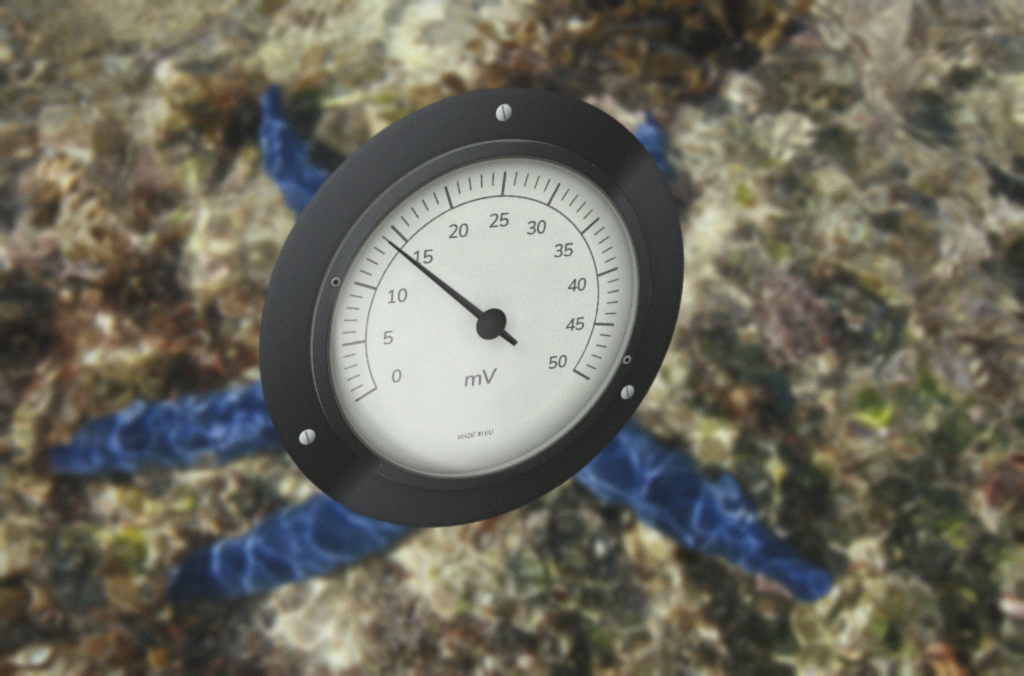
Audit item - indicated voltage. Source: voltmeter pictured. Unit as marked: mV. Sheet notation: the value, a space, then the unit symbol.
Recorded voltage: 14 mV
